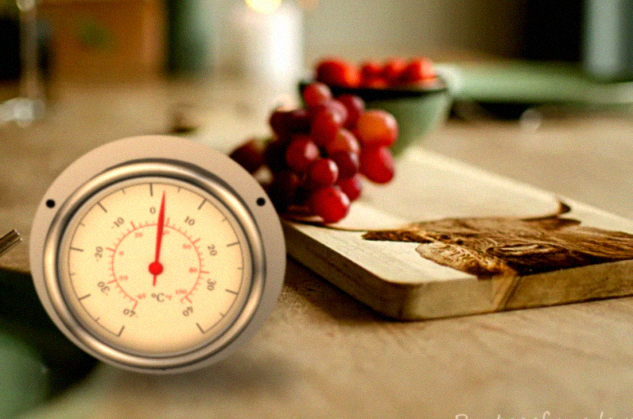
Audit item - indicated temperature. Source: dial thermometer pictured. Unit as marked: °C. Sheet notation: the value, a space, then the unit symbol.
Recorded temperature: 2.5 °C
